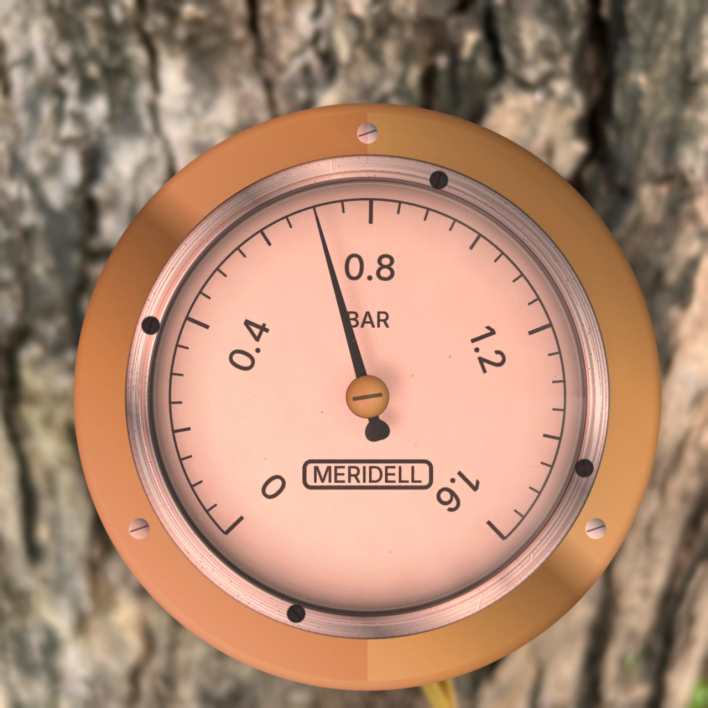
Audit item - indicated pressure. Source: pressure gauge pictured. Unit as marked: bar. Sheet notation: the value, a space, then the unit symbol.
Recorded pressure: 0.7 bar
